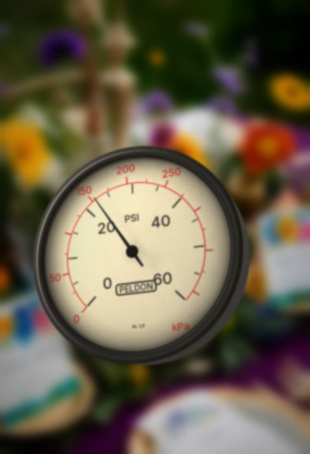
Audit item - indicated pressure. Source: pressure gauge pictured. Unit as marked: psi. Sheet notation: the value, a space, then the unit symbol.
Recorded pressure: 22.5 psi
